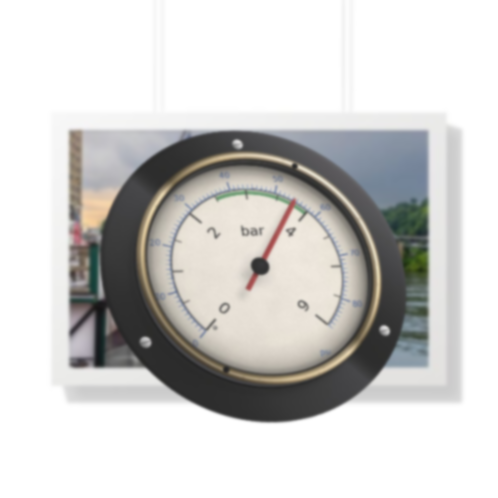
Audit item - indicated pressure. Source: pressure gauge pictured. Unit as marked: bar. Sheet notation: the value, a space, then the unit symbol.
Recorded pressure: 3.75 bar
